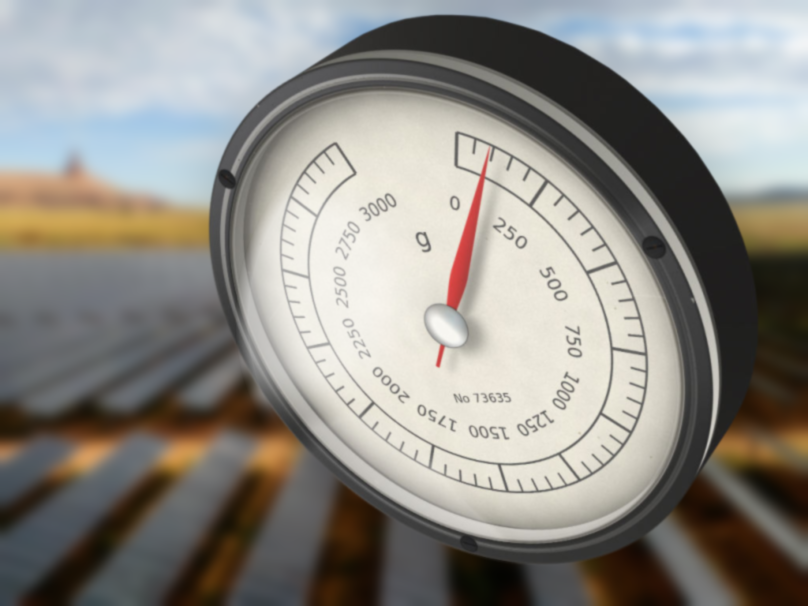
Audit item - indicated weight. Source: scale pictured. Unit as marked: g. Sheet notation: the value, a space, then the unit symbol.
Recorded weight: 100 g
